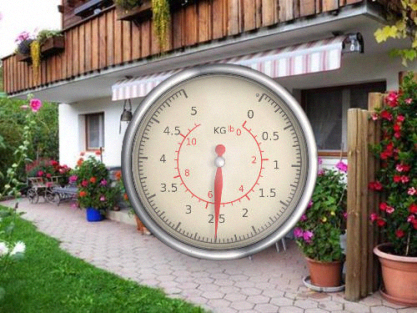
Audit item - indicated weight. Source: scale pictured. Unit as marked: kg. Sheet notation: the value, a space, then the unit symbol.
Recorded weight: 2.5 kg
